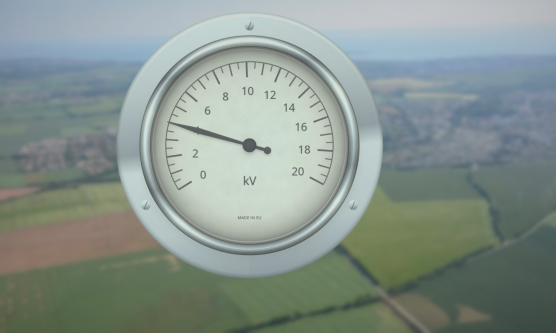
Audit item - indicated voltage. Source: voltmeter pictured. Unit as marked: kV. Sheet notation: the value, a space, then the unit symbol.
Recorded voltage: 4 kV
